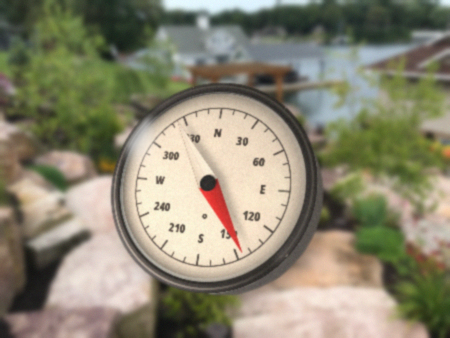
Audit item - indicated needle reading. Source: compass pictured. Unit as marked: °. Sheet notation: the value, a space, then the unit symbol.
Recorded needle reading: 145 °
